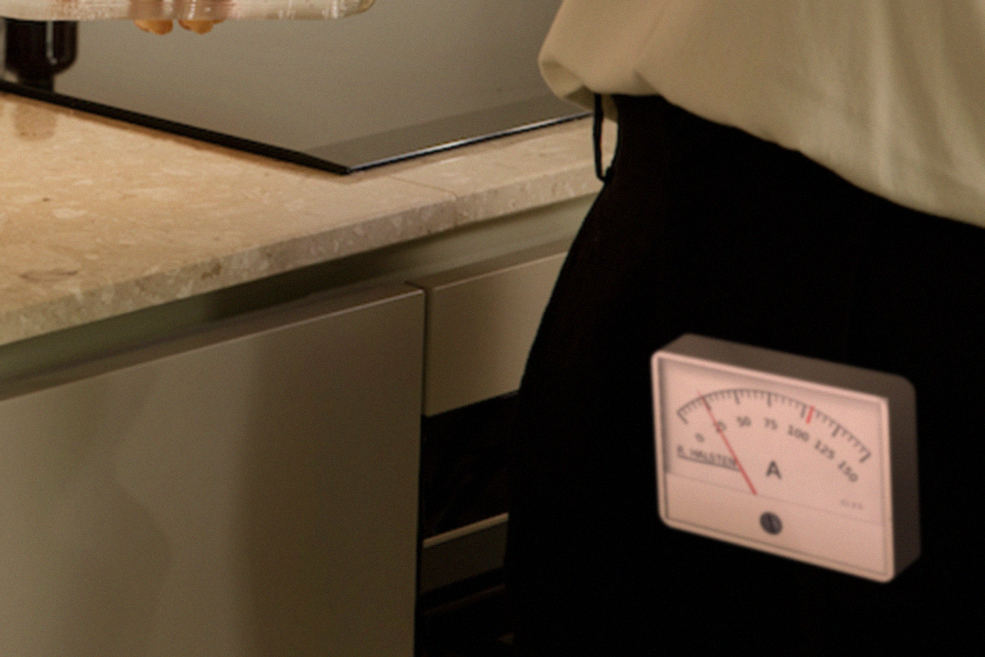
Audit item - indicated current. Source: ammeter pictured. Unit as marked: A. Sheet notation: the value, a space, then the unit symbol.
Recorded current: 25 A
